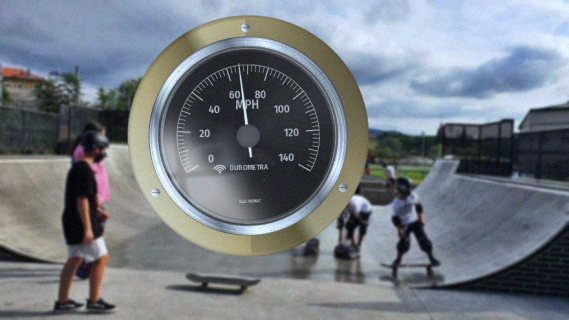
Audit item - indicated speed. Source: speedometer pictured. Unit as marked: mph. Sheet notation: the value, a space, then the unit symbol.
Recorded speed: 66 mph
